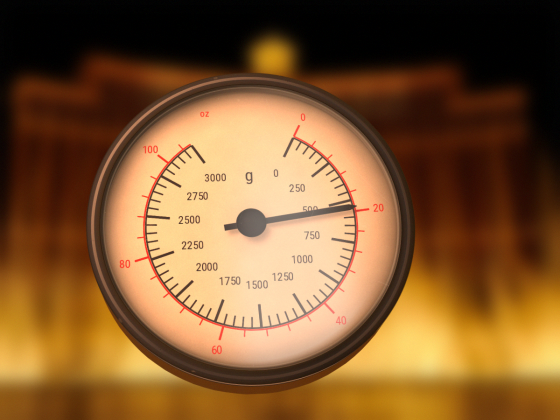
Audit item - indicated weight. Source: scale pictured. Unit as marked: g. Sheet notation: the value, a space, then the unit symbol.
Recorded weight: 550 g
